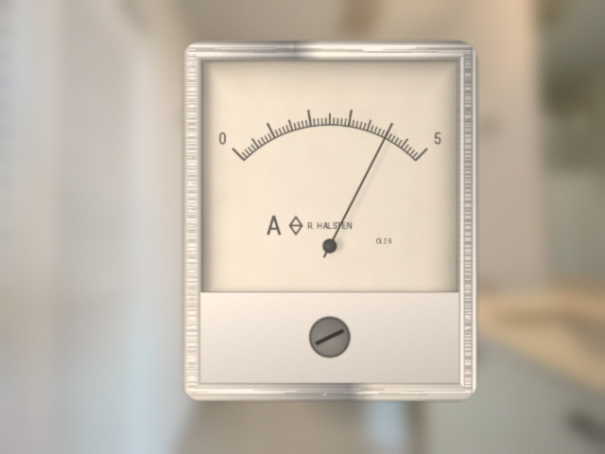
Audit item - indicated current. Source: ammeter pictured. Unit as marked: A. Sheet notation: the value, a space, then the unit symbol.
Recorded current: 4 A
